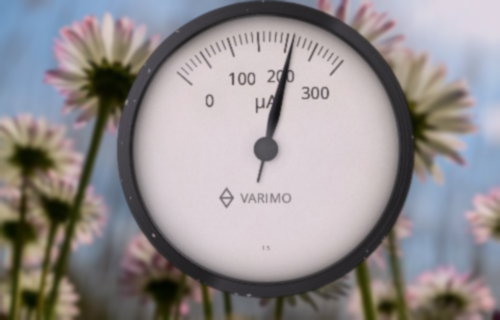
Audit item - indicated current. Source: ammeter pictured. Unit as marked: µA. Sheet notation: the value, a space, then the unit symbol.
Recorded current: 210 µA
